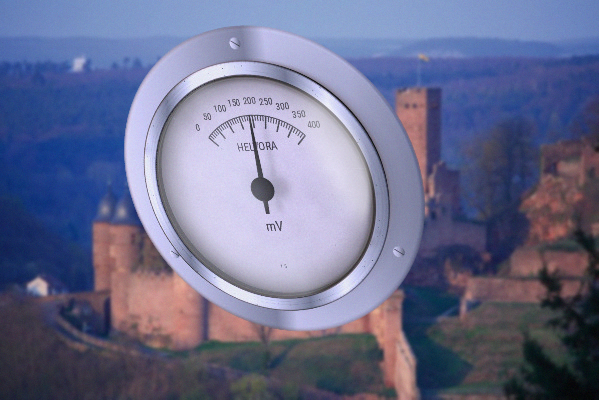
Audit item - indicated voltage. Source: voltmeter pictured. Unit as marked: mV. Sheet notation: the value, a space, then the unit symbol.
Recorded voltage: 200 mV
